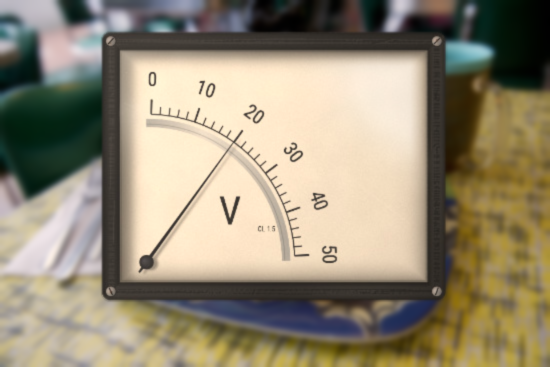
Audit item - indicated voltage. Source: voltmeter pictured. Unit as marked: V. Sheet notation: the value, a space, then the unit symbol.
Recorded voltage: 20 V
